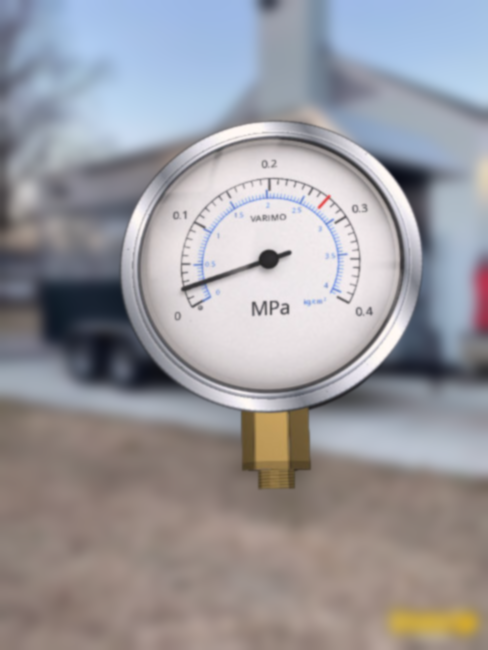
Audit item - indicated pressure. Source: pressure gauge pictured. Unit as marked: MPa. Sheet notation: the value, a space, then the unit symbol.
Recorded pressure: 0.02 MPa
